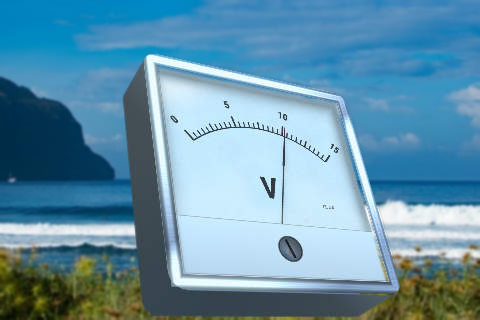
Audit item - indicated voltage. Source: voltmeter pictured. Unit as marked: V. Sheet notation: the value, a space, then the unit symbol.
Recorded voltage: 10 V
